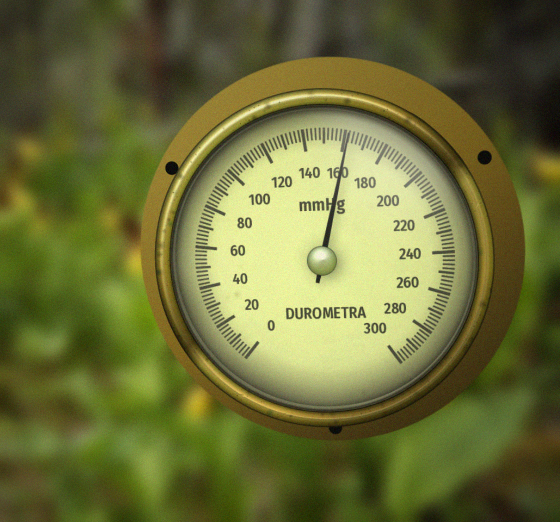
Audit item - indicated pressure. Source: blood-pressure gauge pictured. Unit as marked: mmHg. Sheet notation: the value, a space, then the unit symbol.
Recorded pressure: 162 mmHg
